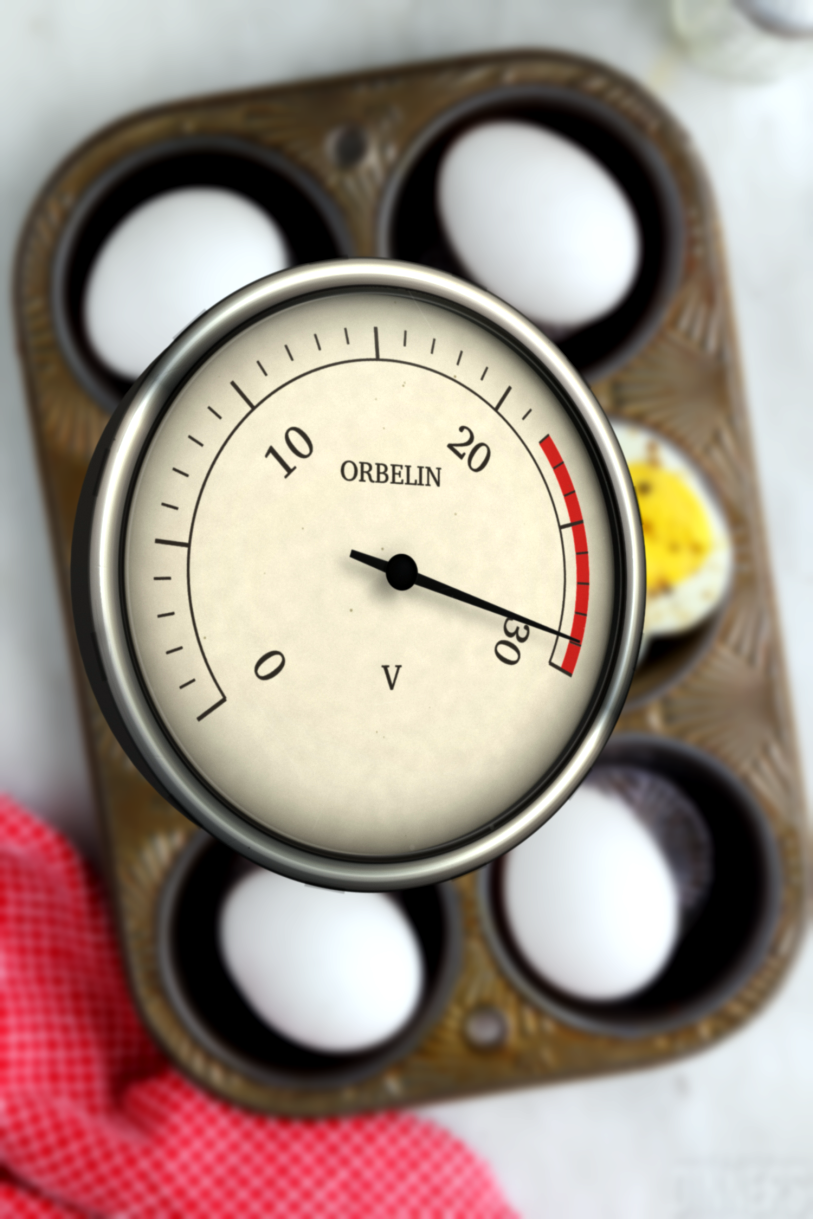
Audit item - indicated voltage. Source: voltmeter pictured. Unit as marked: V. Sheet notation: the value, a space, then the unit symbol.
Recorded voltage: 29 V
